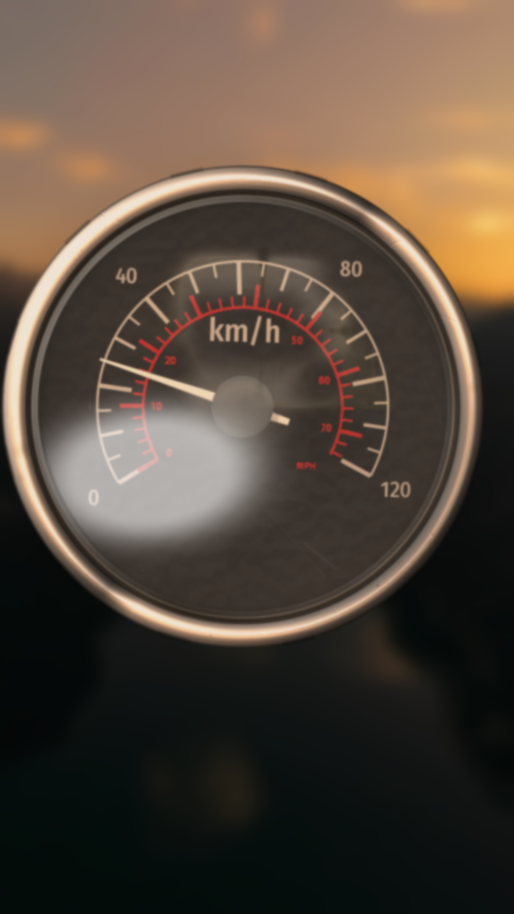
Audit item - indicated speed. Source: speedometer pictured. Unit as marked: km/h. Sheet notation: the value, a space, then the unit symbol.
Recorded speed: 25 km/h
